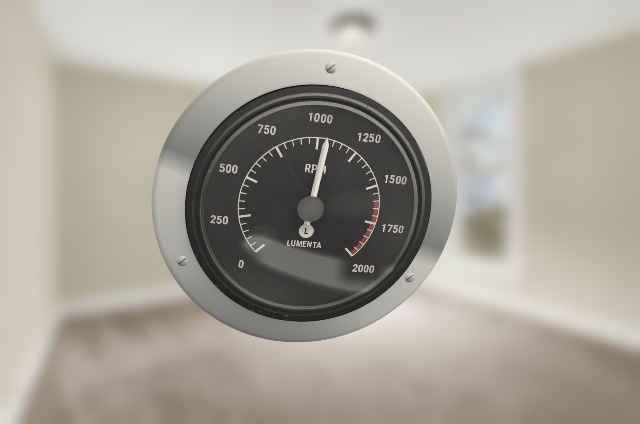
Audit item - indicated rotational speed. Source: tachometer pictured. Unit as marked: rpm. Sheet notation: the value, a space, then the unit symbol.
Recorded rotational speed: 1050 rpm
